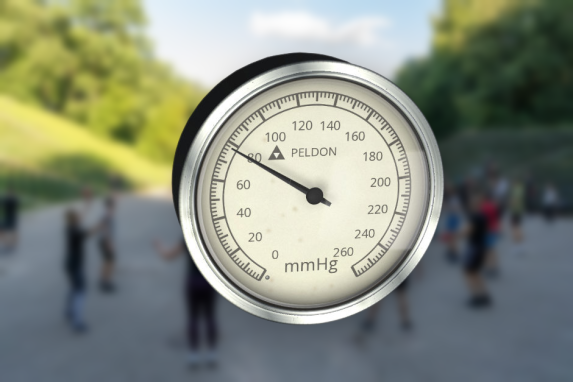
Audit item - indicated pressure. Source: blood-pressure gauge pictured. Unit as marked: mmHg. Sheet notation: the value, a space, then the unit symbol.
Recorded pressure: 78 mmHg
